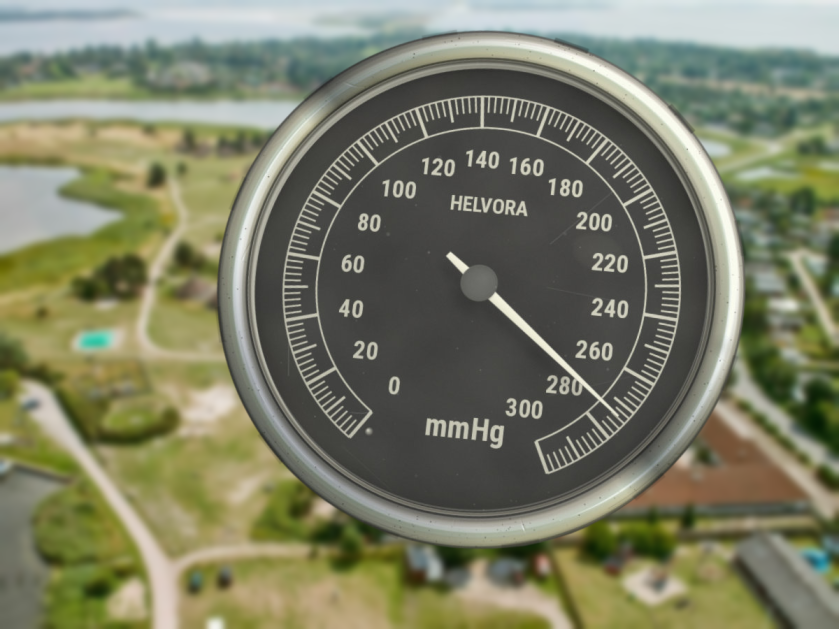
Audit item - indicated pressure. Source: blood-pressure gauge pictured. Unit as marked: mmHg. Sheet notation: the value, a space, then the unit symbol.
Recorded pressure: 274 mmHg
